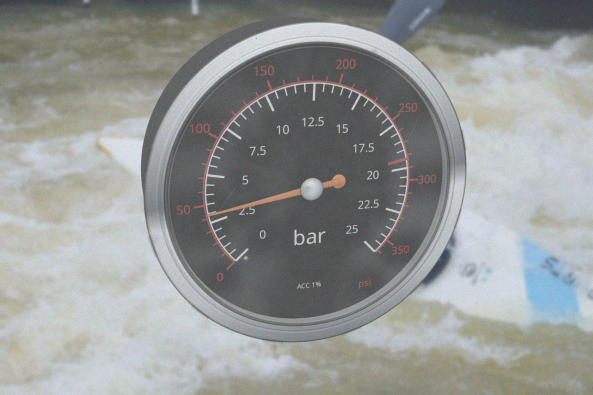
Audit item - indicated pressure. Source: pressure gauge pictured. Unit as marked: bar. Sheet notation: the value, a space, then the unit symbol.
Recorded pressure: 3 bar
